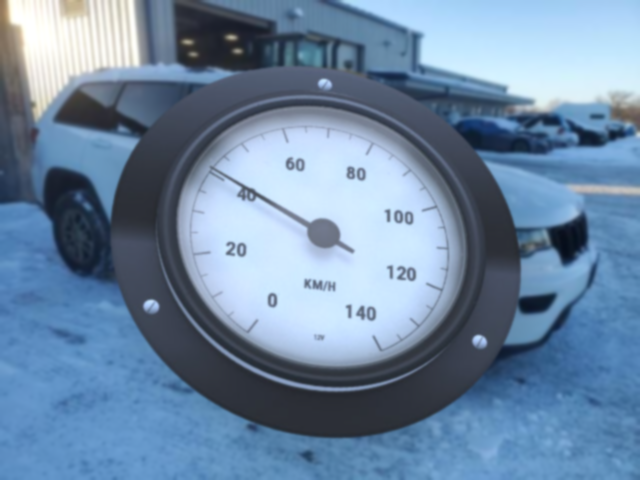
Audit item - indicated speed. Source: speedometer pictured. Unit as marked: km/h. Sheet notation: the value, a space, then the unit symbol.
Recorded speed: 40 km/h
